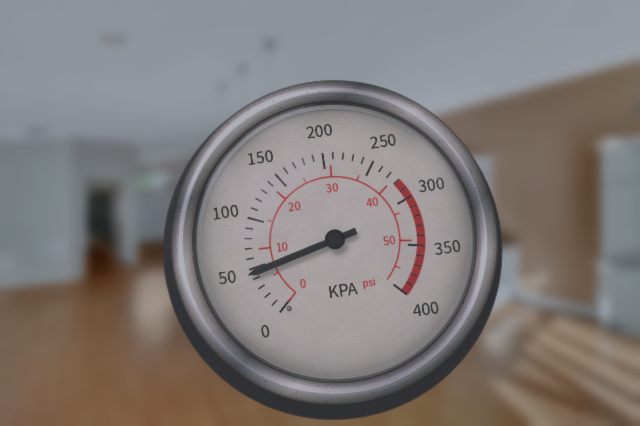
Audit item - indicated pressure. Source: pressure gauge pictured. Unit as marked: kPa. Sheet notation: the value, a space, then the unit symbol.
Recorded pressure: 45 kPa
